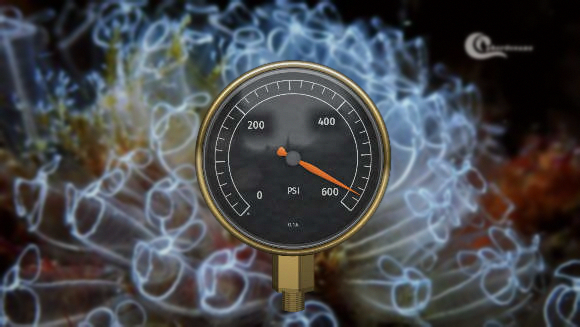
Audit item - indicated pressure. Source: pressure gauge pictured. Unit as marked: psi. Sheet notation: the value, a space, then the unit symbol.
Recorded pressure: 570 psi
